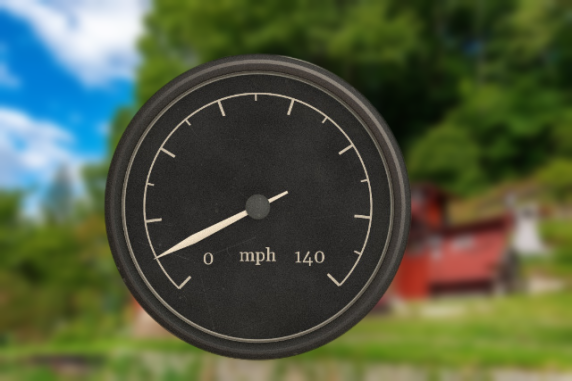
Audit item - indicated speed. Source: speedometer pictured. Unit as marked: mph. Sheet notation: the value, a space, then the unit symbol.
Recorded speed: 10 mph
